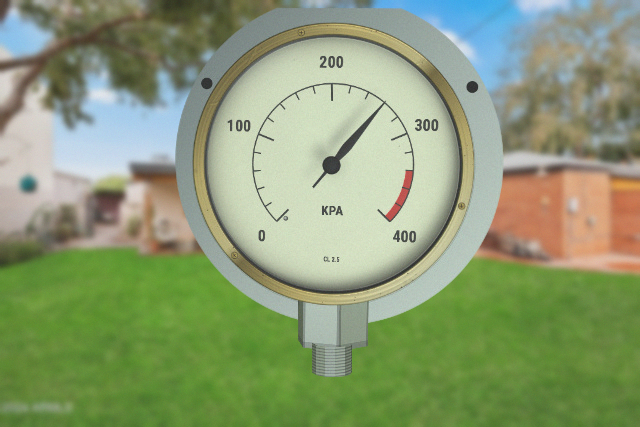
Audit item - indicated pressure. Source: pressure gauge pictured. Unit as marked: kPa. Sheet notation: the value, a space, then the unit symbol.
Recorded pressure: 260 kPa
